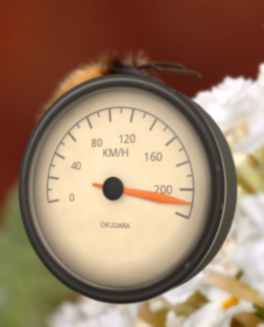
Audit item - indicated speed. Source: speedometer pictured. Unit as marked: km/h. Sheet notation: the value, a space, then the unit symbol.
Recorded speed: 210 km/h
